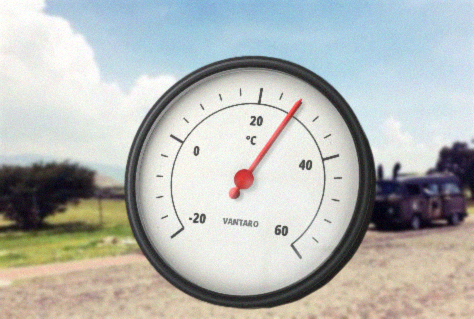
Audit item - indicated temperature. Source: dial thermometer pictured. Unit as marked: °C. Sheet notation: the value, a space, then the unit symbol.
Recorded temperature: 28 °C
